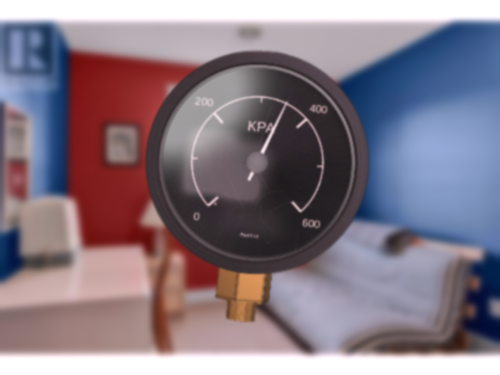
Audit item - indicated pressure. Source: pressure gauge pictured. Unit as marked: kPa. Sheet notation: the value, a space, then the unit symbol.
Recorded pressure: 350 kPa
